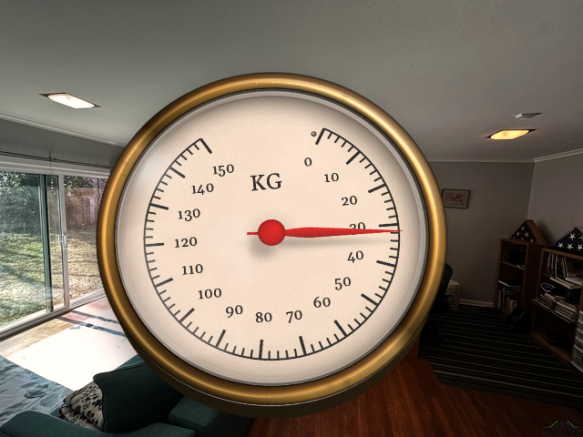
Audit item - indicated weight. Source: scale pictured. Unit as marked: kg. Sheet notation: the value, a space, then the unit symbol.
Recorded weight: 32 kg
